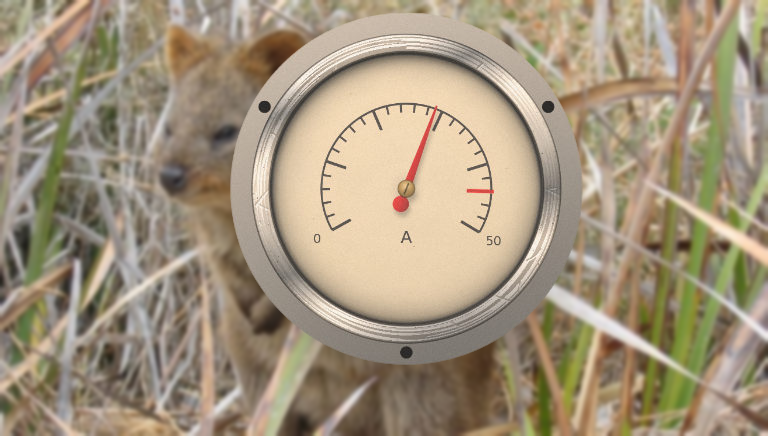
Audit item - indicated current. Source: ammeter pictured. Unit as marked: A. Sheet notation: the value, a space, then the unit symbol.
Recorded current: 29 A
